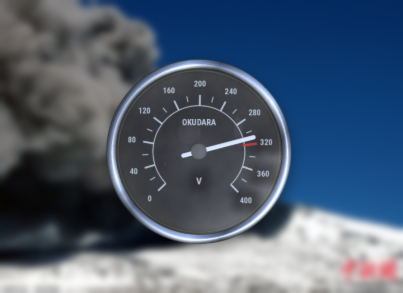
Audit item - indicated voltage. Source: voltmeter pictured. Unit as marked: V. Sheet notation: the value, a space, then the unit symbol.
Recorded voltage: 310 V
